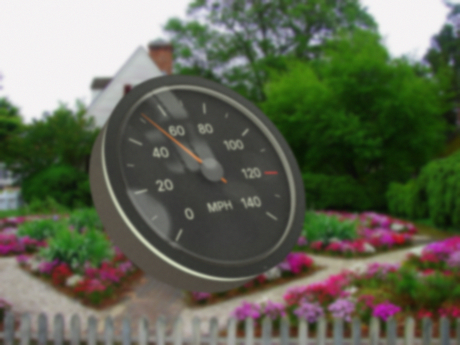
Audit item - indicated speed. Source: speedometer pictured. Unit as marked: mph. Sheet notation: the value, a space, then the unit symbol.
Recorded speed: 50 mph
